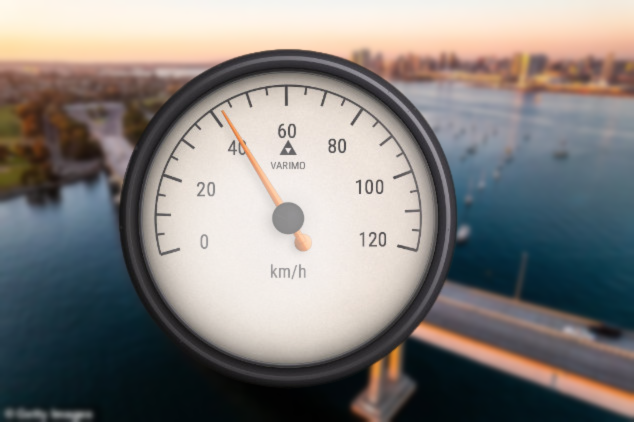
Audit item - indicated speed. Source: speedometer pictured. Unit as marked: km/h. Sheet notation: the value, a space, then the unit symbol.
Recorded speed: 42.5 km/h
